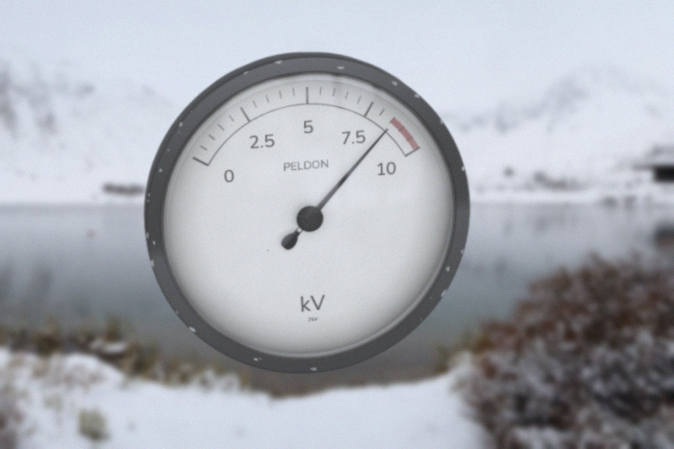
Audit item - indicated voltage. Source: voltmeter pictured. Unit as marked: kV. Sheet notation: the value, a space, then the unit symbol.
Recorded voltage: 8.5 kV
